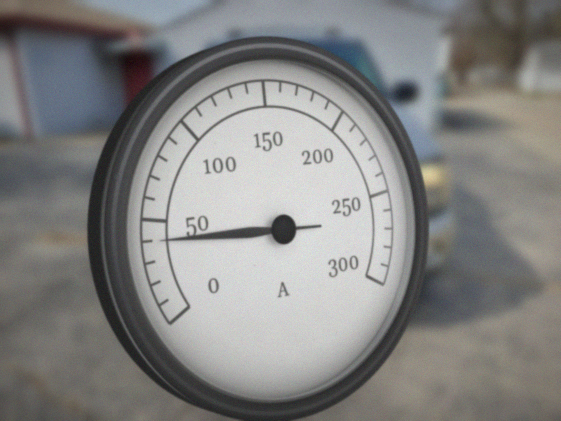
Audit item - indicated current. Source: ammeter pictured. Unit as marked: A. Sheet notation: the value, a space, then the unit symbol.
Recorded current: 40 A
